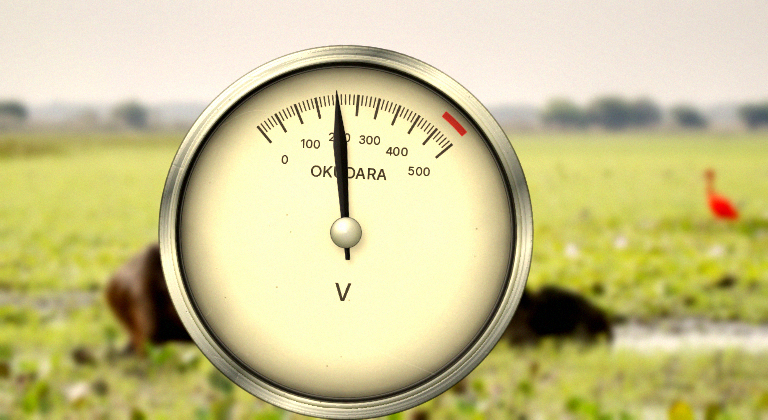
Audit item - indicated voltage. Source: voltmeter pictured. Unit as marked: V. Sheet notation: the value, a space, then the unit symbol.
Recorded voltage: 200 V
